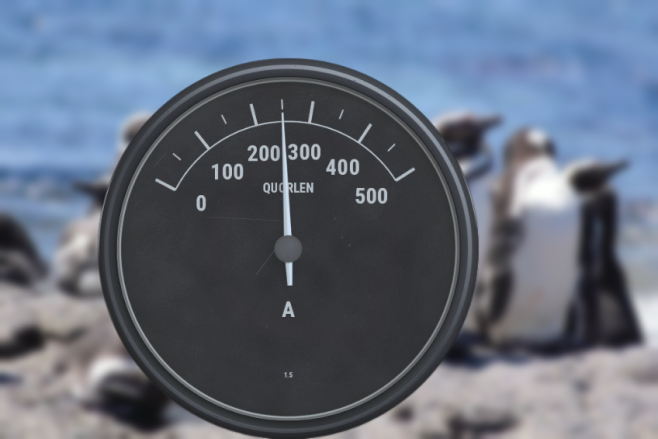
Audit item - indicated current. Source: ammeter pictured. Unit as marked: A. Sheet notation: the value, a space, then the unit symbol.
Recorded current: 250 A
